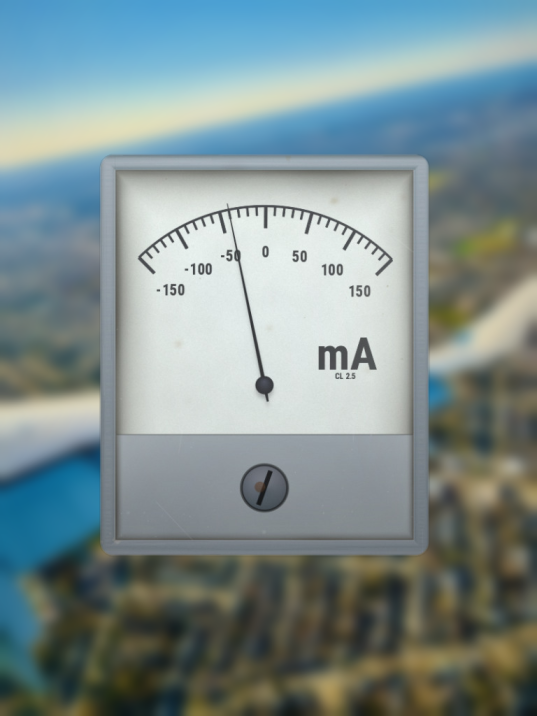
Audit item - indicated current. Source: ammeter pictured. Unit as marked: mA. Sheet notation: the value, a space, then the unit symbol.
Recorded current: -40 mA
